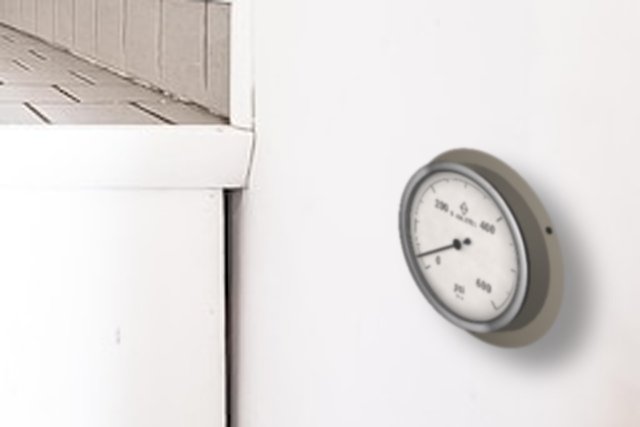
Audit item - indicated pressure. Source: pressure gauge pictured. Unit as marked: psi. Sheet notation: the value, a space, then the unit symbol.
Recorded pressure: 25 psi
